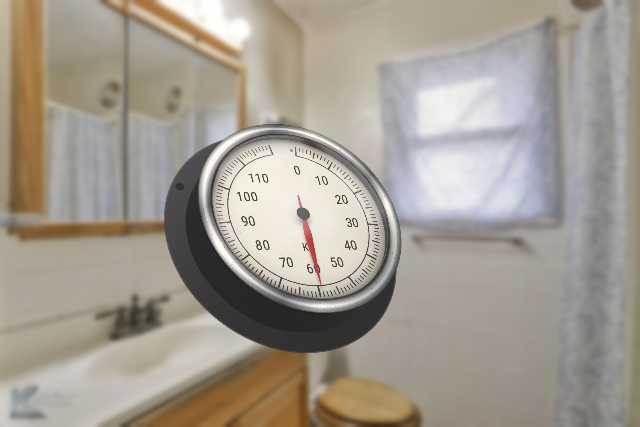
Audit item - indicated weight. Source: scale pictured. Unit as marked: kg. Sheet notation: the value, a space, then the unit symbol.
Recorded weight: 60 kg
